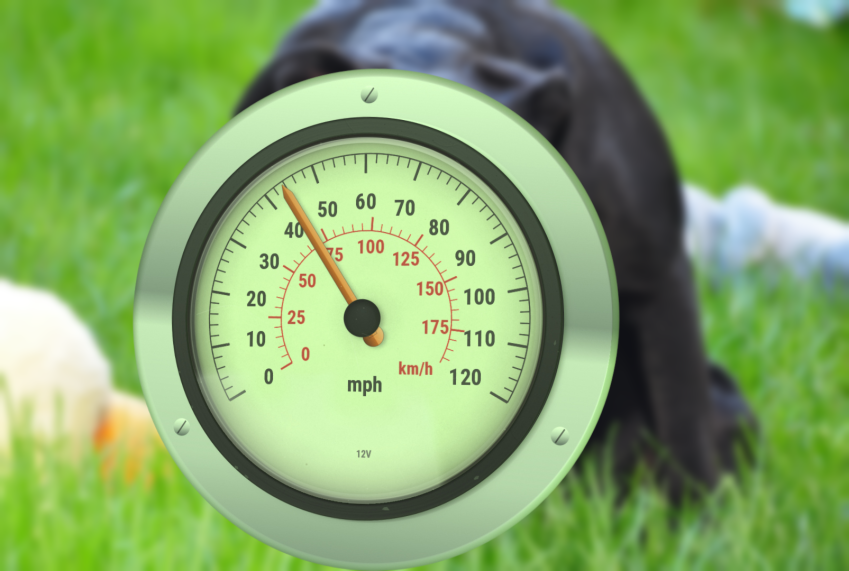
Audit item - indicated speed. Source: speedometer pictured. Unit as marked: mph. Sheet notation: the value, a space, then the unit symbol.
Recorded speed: 44 mph
